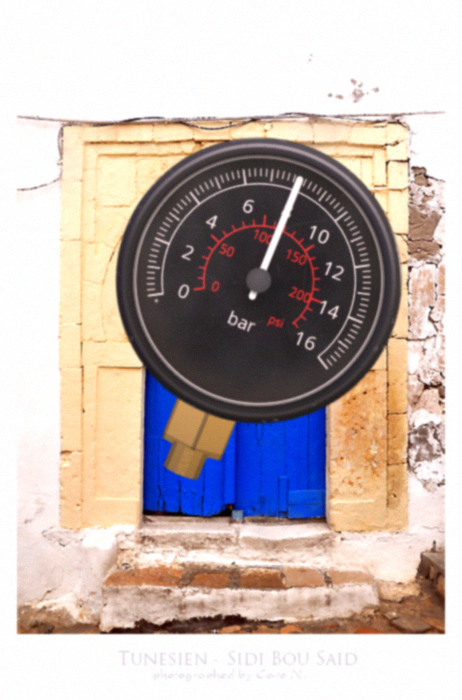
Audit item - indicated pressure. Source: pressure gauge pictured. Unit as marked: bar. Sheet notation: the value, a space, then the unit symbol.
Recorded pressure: 8 bar
